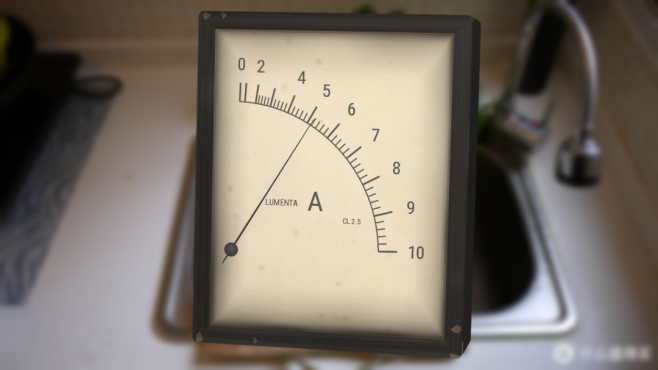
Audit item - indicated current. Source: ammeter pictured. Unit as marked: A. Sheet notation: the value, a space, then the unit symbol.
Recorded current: 5.2 A
